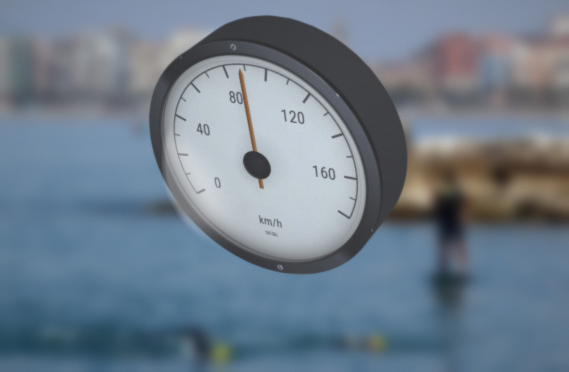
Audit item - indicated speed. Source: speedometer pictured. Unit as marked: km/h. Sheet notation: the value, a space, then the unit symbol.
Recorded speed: 90 km/h
